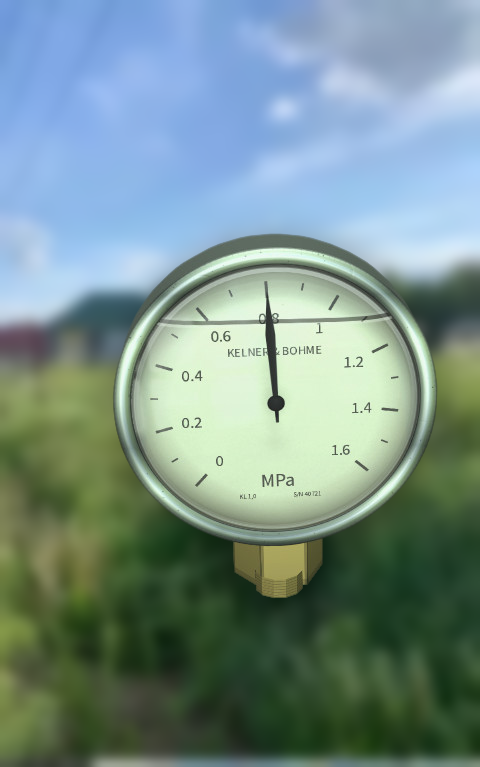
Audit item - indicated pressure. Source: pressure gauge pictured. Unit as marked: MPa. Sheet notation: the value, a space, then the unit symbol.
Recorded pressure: 0.8 MPa
